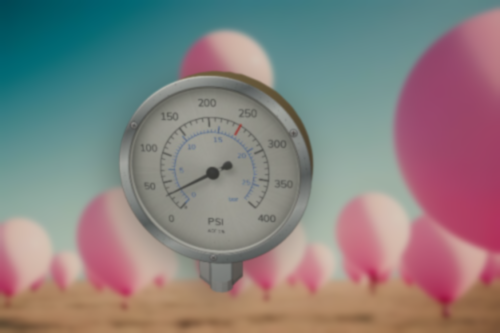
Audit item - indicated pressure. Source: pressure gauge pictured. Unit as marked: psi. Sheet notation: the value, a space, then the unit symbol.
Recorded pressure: 30 psi
